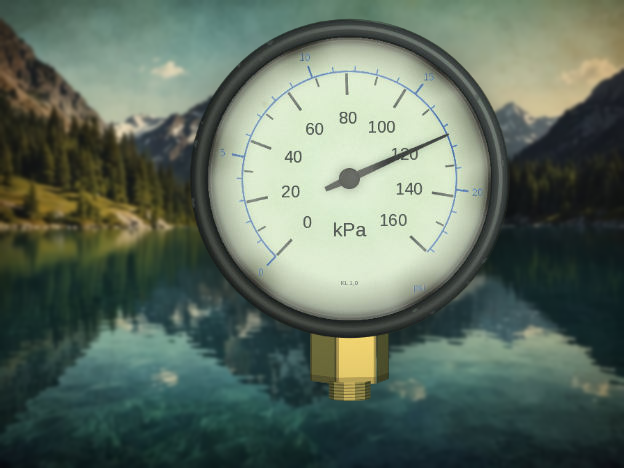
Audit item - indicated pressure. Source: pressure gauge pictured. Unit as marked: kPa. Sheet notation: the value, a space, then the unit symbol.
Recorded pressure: 120 kPa
